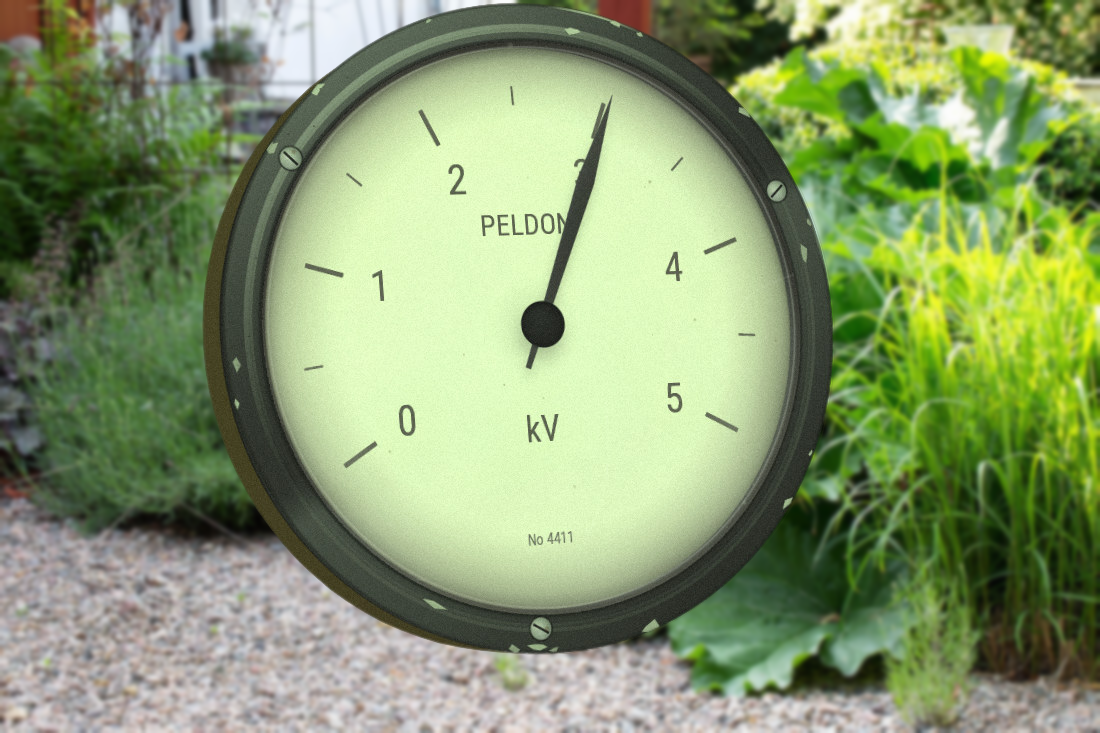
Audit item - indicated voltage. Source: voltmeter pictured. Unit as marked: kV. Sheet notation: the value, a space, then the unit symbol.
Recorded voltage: 3 kV
